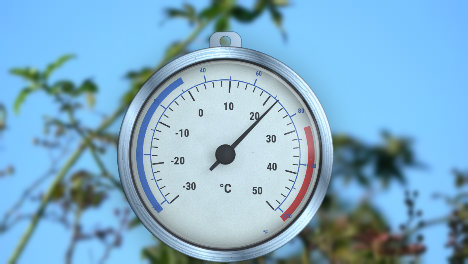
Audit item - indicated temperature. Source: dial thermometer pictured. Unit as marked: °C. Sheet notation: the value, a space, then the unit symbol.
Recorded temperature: 22 °C
